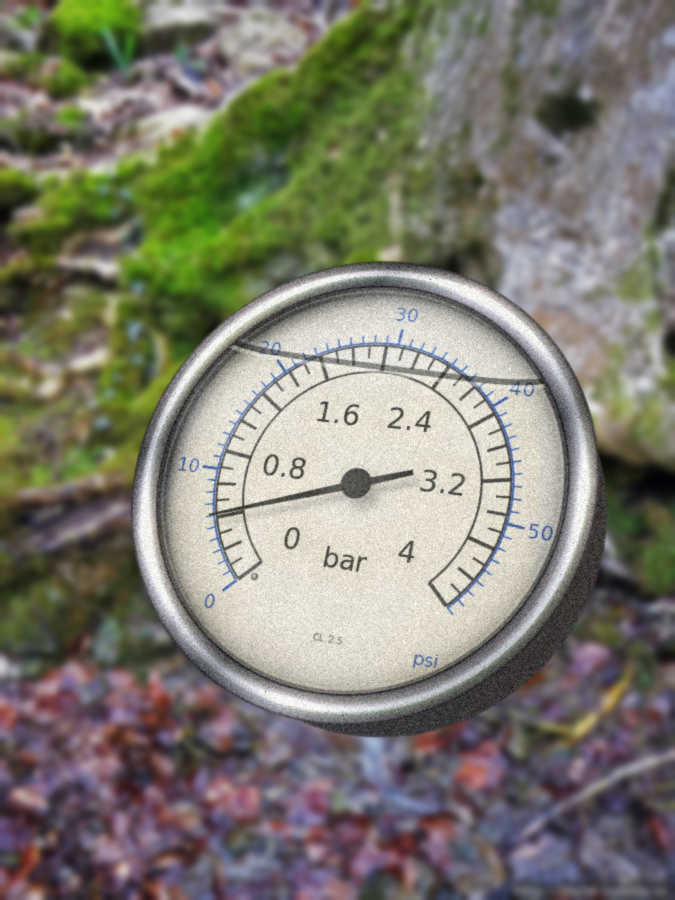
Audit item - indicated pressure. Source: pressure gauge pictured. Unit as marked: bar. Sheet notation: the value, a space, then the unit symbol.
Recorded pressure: 0.4 bar
